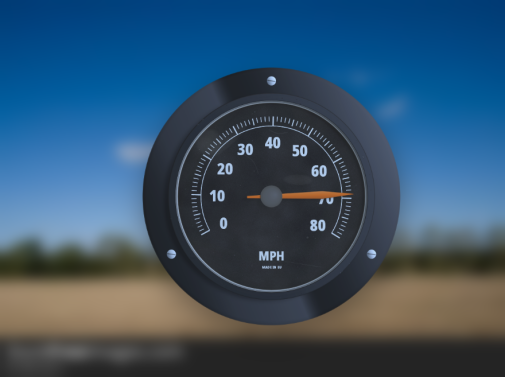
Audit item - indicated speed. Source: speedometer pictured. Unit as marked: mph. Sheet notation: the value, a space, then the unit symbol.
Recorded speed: 69 mph
